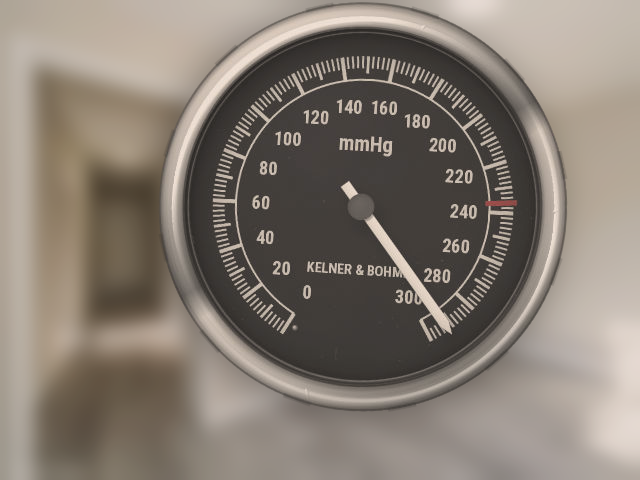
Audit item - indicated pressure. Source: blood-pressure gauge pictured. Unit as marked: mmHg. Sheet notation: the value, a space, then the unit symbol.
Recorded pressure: 292 mmHg
